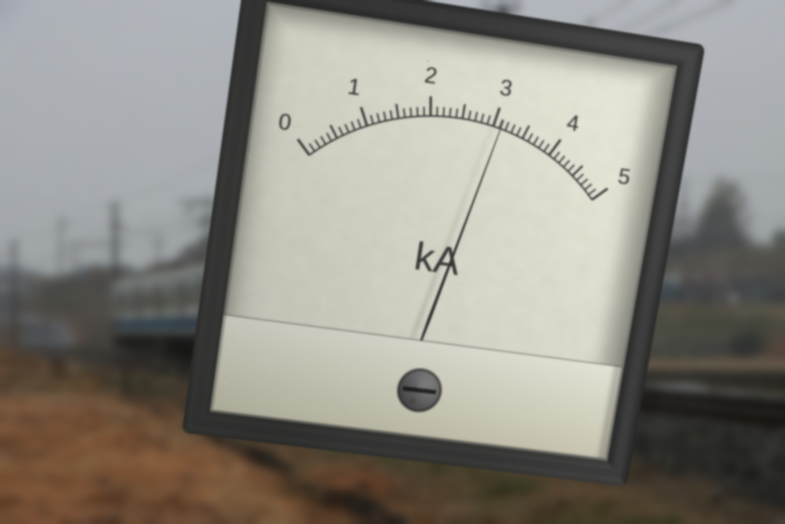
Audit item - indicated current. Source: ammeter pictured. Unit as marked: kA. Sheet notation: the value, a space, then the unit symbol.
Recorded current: 3.1 kA
